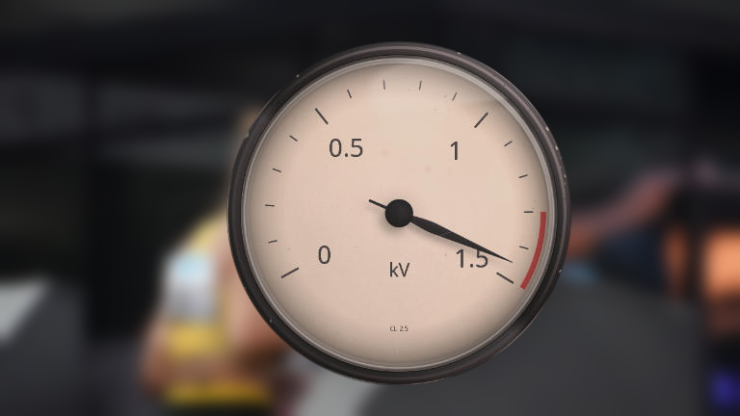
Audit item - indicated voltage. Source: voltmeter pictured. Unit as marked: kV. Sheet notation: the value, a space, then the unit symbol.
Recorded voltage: 1.45 kV
